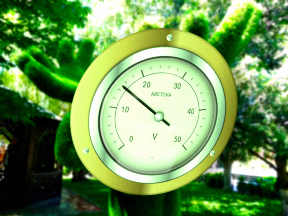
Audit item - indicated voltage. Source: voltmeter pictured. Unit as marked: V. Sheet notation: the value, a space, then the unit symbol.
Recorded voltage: 15 V
